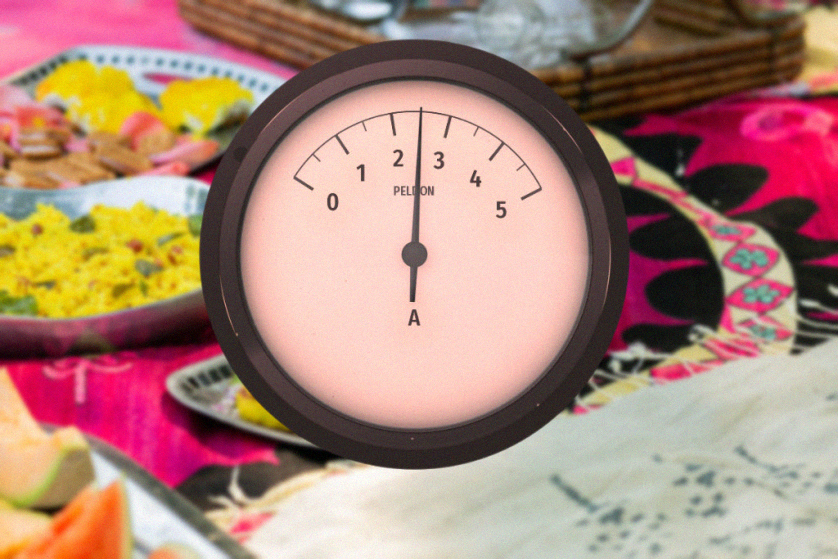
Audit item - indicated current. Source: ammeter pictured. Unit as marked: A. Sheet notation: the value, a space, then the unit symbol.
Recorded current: 2.5 A
